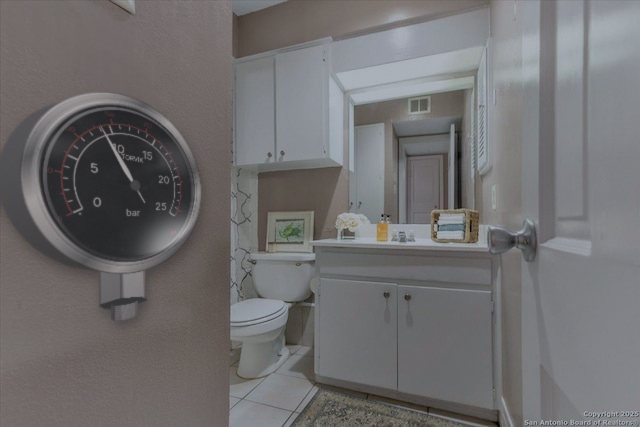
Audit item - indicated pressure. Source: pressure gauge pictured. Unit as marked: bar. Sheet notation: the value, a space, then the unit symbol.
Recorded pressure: 9 bar
